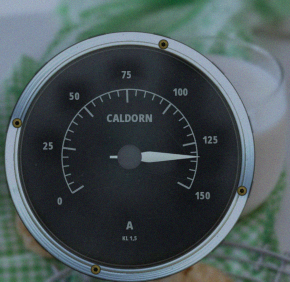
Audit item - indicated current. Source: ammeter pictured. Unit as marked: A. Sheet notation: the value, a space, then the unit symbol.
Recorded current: 132.5 A
